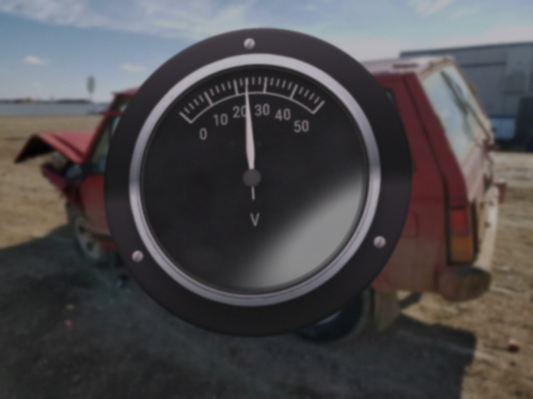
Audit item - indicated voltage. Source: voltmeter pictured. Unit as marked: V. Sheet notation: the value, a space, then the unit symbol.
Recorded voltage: 24 V
